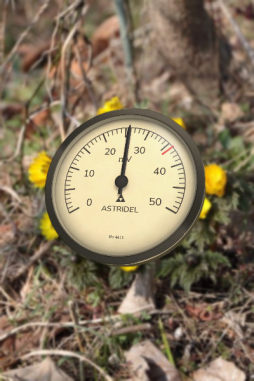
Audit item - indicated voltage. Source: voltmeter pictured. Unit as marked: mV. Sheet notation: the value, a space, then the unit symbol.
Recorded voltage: 26 mV
